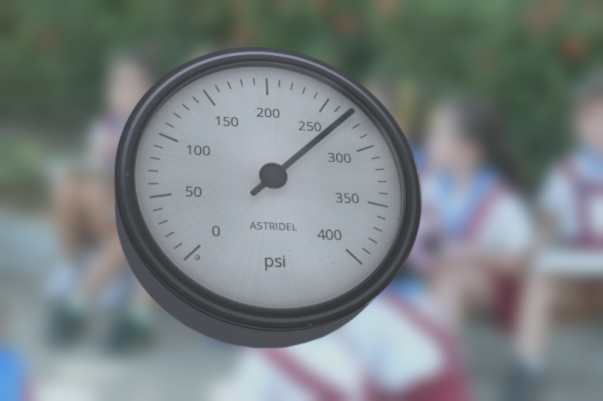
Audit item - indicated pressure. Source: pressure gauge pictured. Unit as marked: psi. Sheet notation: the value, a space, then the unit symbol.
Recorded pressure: 270 psi
